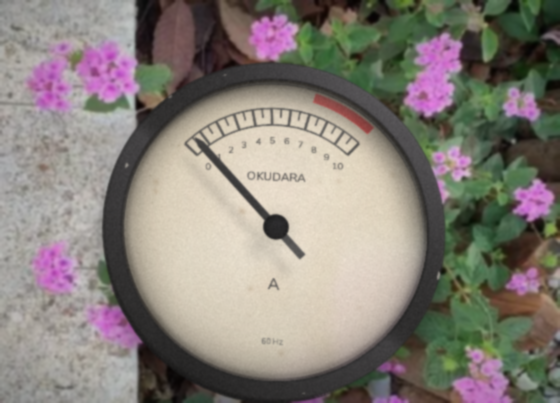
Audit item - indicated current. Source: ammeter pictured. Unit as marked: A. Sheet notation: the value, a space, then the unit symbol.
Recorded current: 0.5 A
